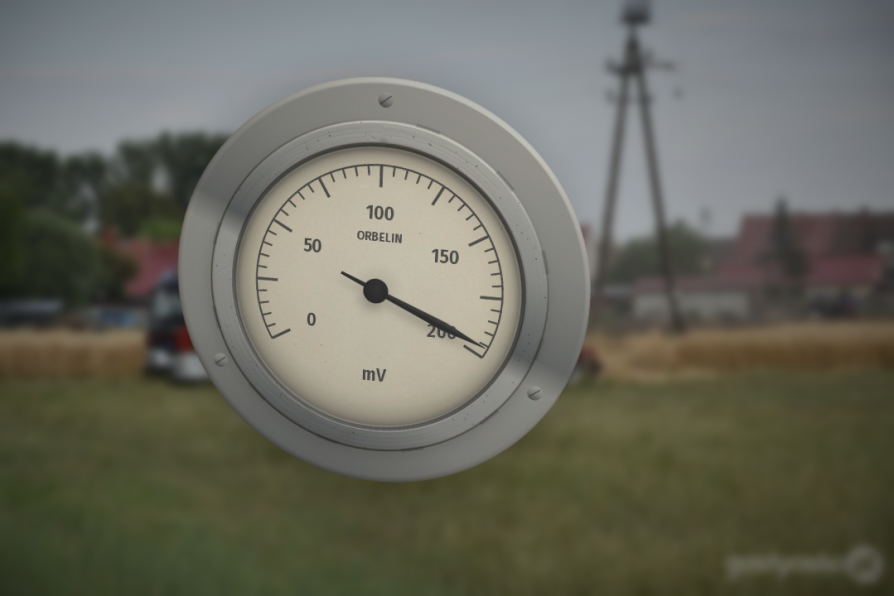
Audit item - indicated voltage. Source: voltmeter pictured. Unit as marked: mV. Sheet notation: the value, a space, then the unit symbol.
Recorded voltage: 195 mV
